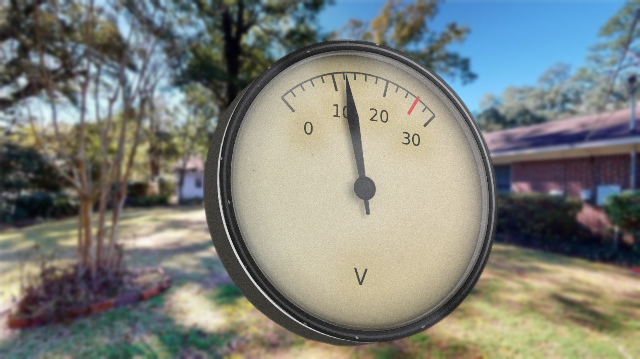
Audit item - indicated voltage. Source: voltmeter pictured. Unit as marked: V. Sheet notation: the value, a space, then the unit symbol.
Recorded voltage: 12 V
